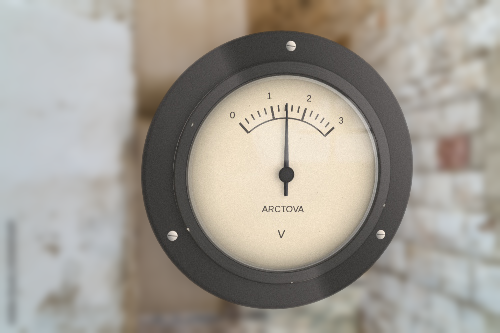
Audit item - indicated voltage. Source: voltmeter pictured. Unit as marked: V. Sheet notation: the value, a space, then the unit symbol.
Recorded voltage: 1.4 V
